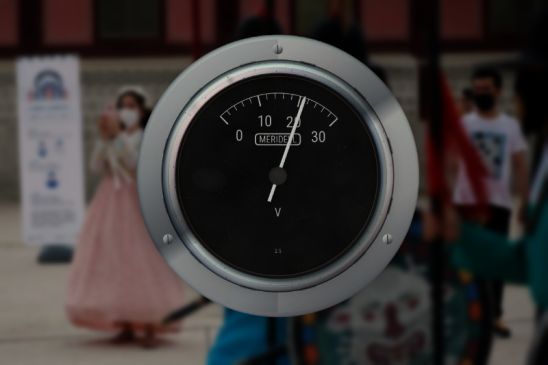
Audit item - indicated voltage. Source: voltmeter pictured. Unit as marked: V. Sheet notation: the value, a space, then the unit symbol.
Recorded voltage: 21 V
